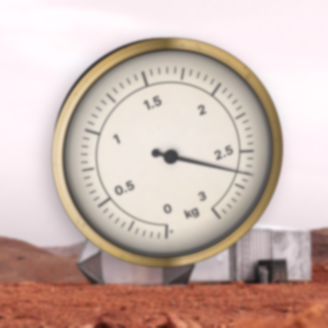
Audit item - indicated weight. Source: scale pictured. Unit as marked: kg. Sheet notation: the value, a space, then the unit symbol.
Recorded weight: 2.65 kg
